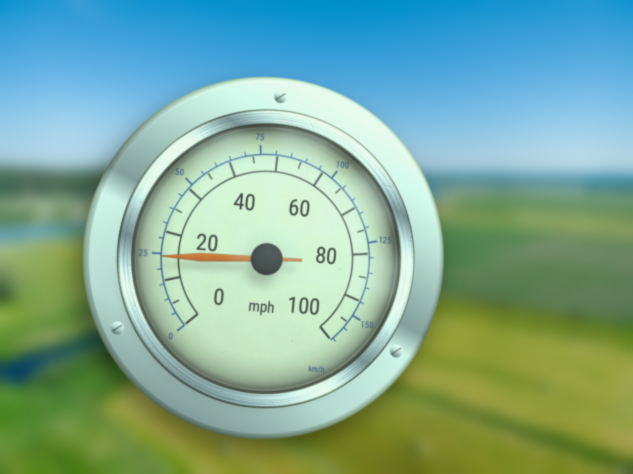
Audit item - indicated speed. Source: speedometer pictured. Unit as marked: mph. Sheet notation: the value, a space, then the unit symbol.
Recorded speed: 15 mph
